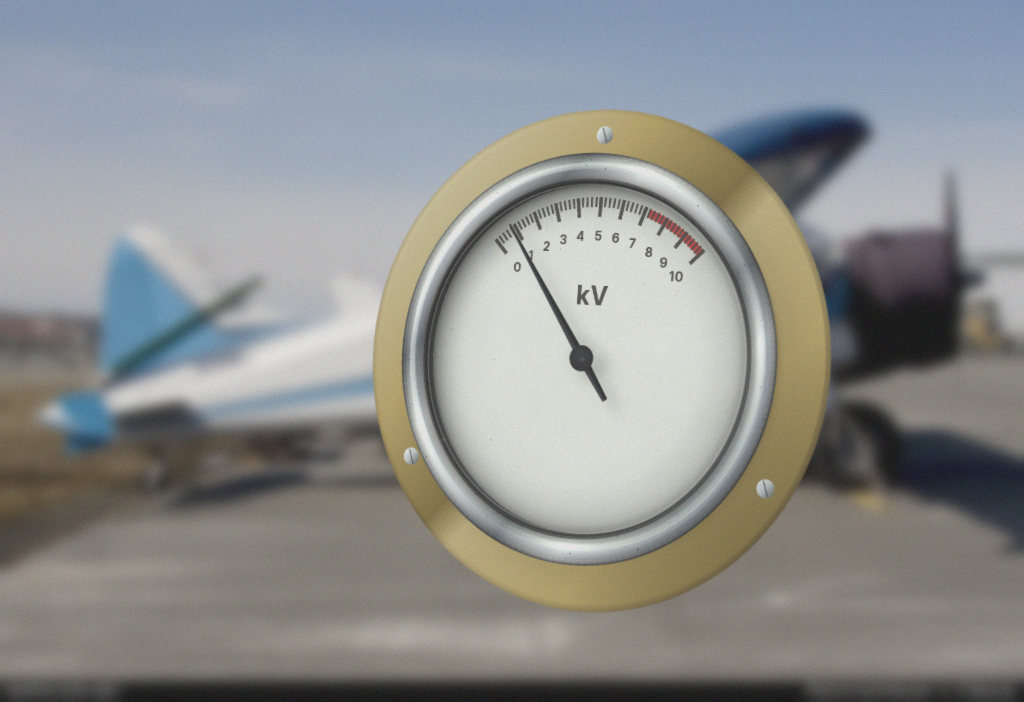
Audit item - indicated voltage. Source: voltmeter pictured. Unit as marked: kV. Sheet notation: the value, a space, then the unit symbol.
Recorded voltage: 1 kV
